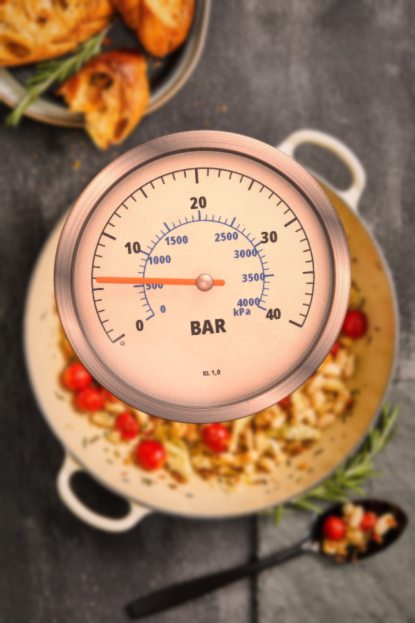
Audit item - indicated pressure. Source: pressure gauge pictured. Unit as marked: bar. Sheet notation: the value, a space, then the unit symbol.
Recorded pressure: 6 bar
